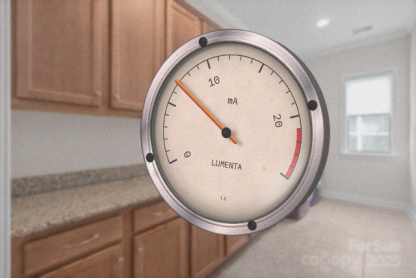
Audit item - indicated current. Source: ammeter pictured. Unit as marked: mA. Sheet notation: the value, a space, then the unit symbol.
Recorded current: 7 mA
